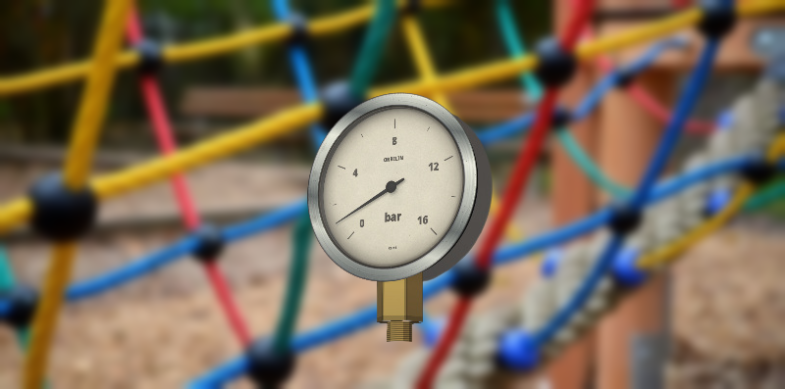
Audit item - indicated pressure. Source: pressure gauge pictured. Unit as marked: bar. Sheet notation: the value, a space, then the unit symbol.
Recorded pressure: 1 bar
